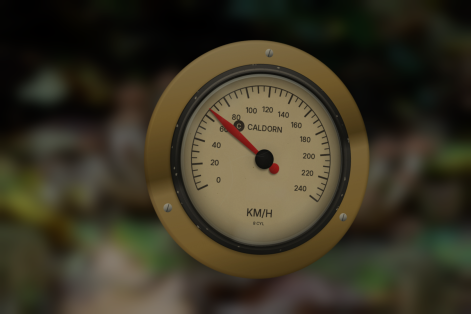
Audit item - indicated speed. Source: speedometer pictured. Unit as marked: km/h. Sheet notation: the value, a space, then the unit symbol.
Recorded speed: 65 km/h
